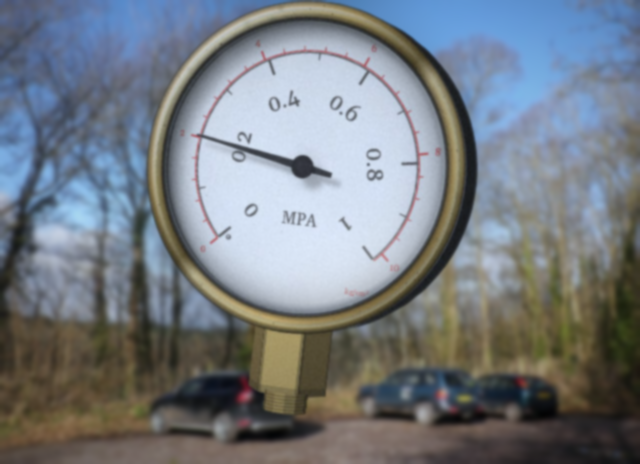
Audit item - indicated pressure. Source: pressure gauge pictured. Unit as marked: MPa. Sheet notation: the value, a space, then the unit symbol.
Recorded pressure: 0.2 MPa
